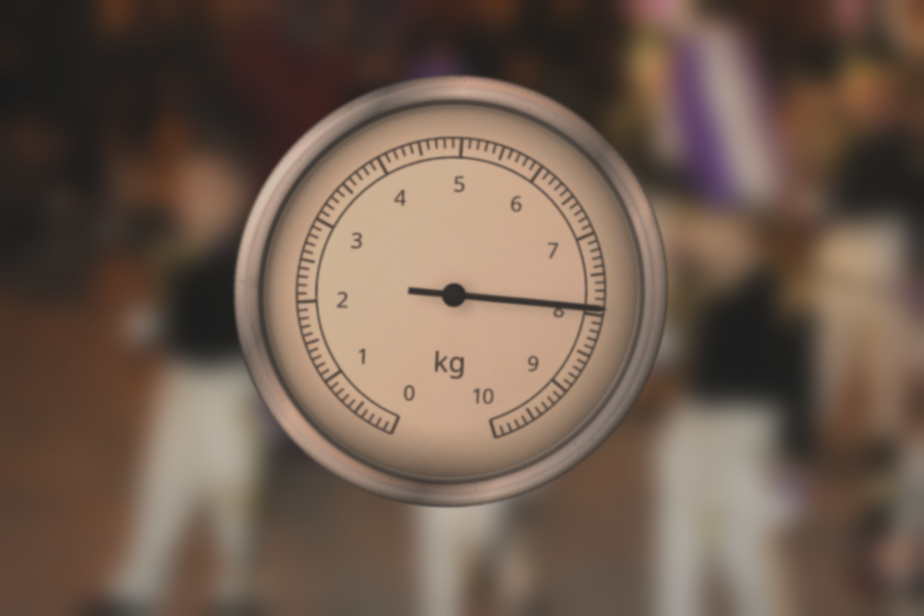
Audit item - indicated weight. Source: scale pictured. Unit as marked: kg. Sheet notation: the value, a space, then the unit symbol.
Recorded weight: 7.9 kg
